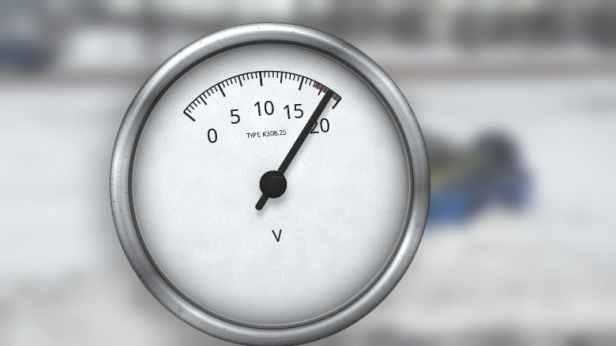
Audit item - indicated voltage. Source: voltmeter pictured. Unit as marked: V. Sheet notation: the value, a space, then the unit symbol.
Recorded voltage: 18.5 V
